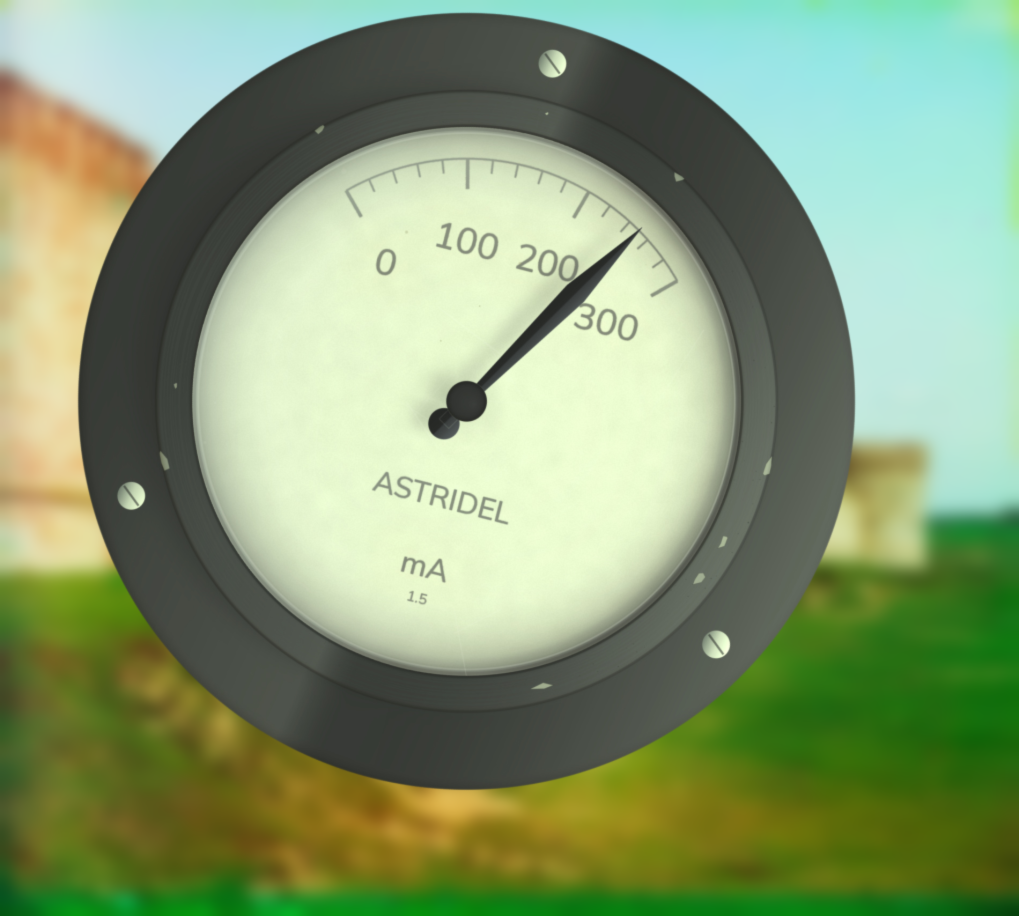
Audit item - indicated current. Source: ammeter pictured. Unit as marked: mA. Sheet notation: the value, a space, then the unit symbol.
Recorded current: 250 mA
